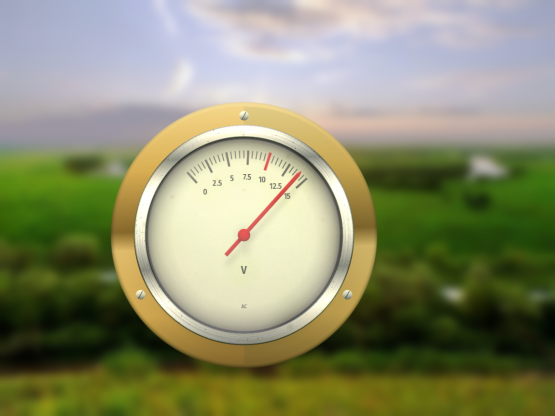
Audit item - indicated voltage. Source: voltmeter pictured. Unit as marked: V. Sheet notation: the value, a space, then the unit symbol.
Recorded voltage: 14 V
